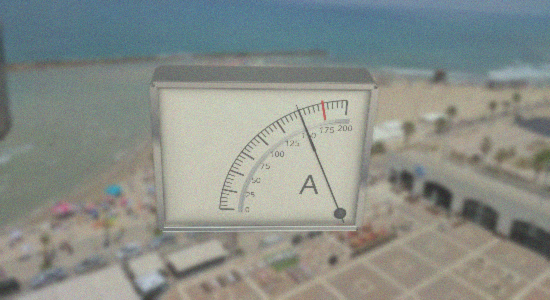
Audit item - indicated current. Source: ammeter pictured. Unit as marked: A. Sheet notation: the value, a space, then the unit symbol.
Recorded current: 150 A
